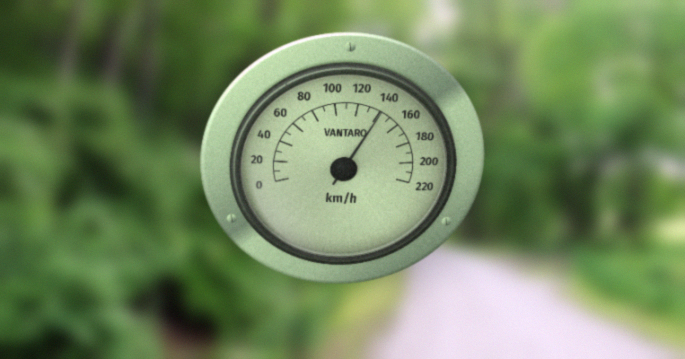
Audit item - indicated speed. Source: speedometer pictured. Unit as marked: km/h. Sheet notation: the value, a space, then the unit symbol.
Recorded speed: 140 km/h
